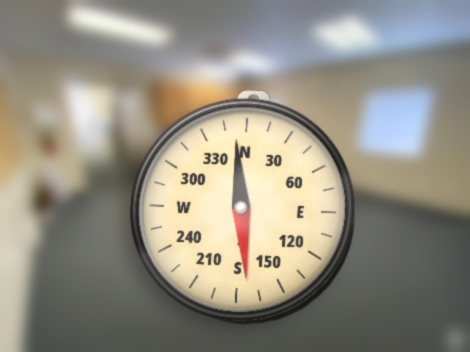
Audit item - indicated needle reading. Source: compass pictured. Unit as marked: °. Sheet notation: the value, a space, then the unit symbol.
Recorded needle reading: 172.5 °
